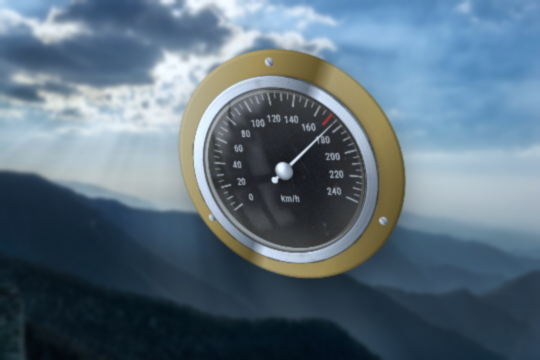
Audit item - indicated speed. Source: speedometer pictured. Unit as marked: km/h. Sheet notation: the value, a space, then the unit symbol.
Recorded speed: 175 km/h
